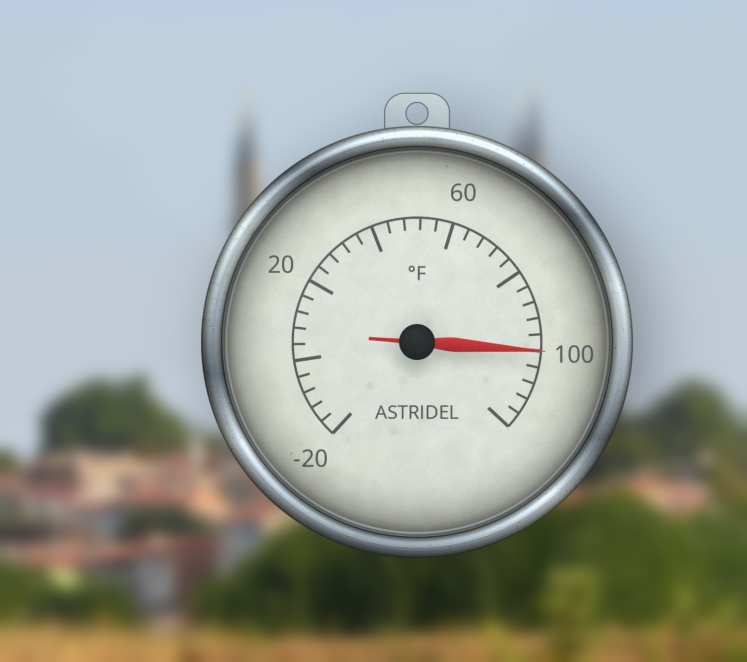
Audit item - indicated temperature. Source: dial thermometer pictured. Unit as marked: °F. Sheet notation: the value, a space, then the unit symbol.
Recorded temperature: 100 °F
